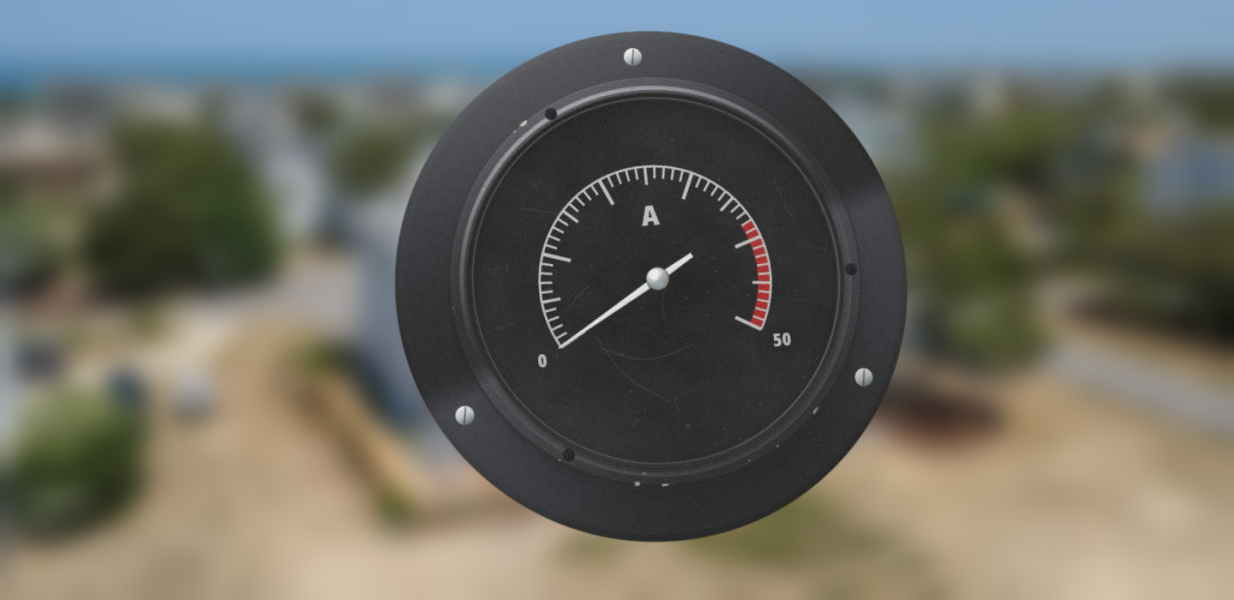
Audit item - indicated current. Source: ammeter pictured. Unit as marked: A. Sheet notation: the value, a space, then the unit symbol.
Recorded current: 0 A
